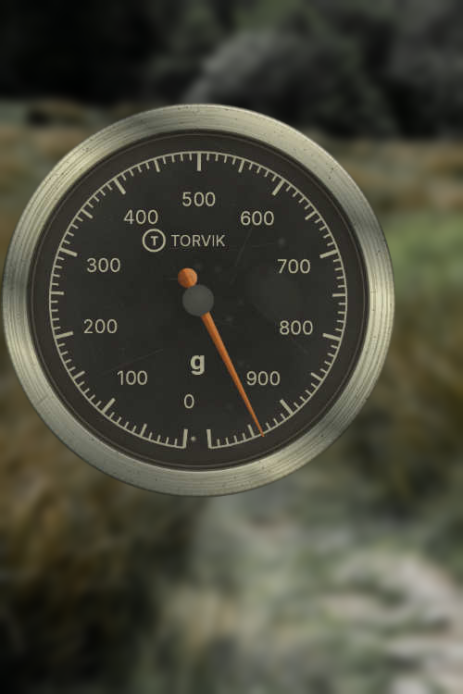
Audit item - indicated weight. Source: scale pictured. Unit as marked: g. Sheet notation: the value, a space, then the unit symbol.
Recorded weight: 940 g
